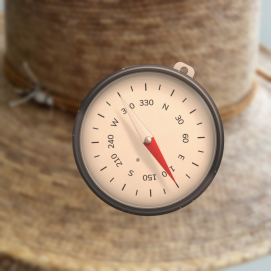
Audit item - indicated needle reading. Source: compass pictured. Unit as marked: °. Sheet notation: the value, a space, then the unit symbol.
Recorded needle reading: 120 °
